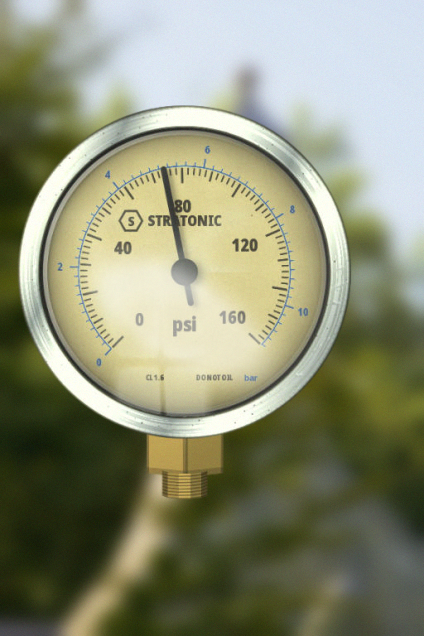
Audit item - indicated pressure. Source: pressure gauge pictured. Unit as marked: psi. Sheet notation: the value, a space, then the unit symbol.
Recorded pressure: 74 psi
